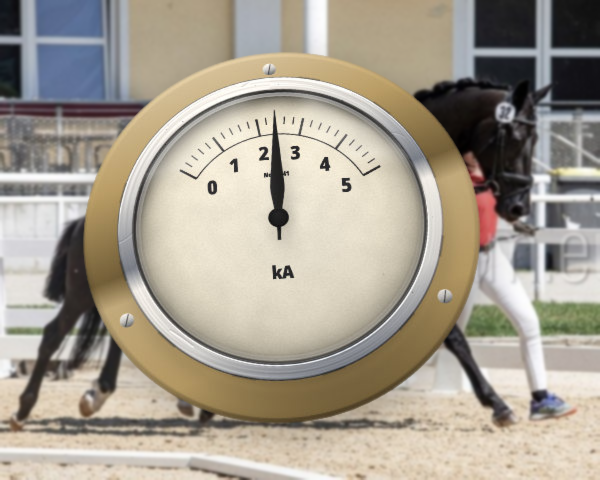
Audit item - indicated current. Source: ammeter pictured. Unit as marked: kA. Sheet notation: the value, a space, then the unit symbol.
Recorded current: 2.4 kA
